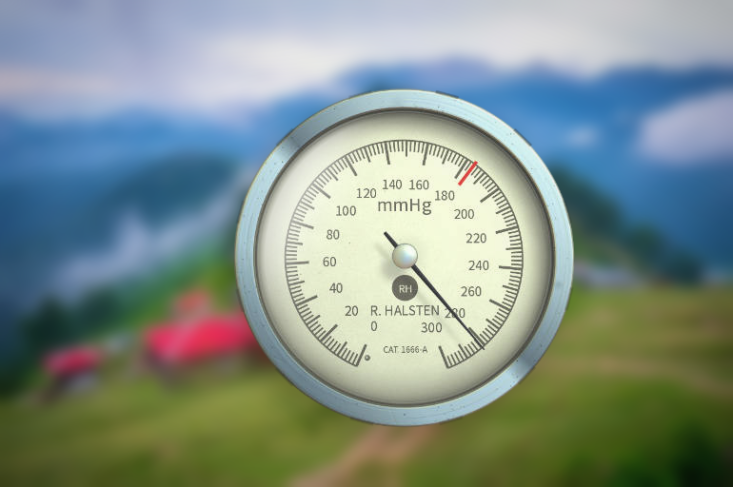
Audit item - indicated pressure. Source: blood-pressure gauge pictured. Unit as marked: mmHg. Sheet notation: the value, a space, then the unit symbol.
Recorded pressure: 282 mmHg
